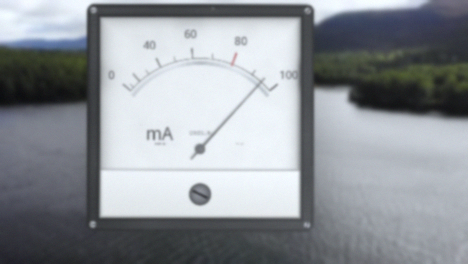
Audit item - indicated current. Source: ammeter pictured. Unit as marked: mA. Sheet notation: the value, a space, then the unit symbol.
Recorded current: 95 mA
